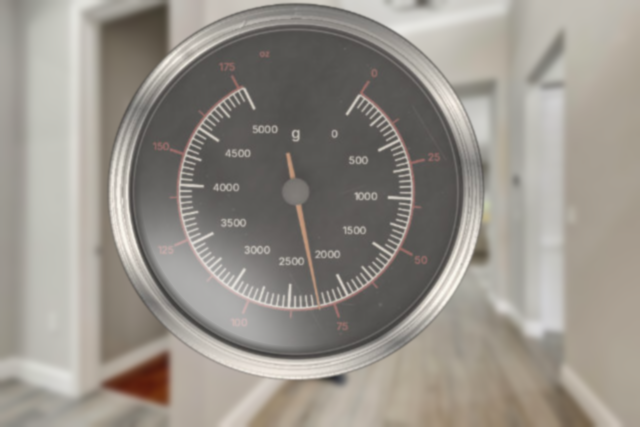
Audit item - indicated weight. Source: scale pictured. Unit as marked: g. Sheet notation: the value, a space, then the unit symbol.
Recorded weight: 2250 g
